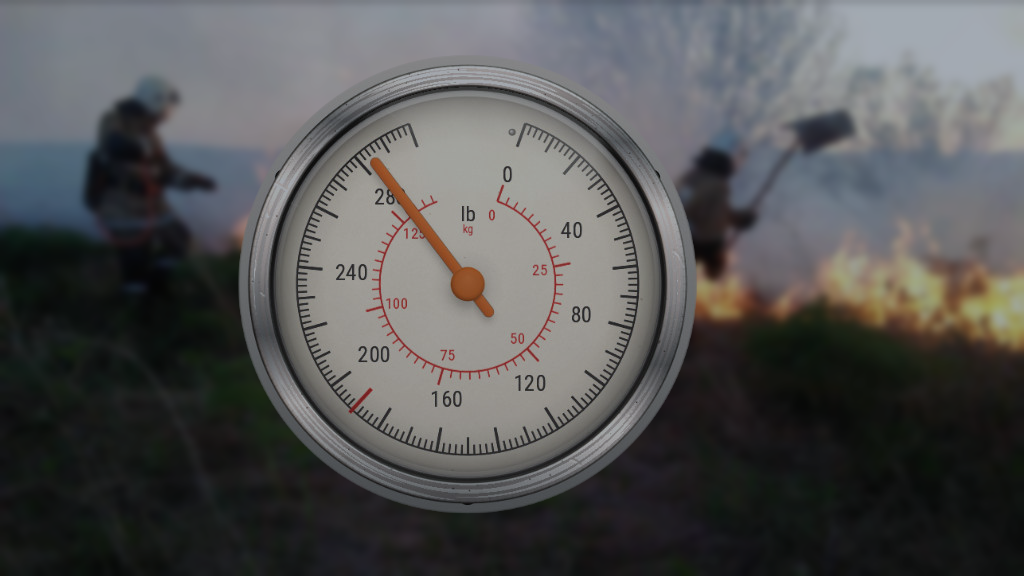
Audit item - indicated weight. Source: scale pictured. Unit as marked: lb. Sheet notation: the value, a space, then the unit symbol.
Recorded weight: 284 lb
